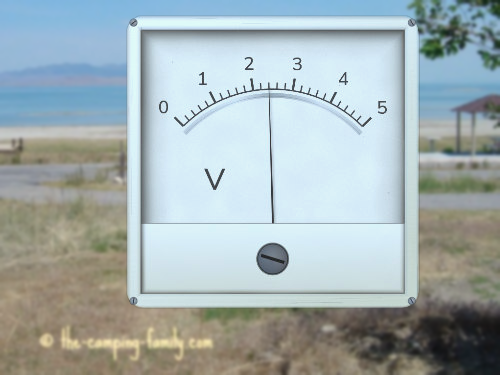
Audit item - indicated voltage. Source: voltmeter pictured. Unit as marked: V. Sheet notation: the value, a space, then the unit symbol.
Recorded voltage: 2.4 V
